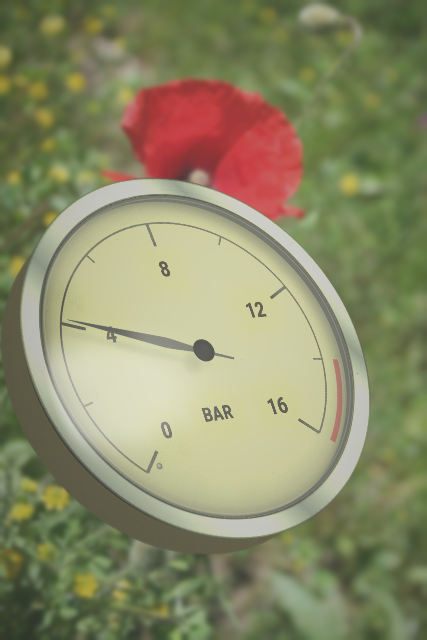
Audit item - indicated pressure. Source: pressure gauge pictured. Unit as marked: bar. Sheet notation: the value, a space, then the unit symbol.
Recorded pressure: 4 bar
